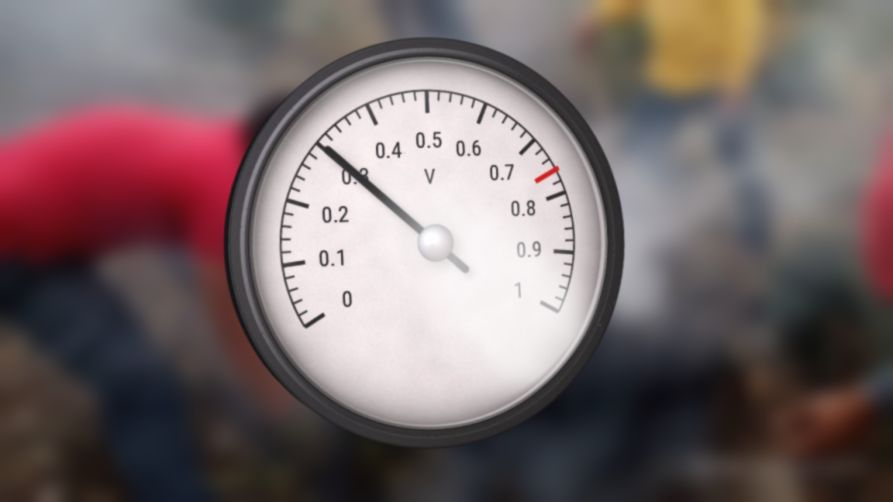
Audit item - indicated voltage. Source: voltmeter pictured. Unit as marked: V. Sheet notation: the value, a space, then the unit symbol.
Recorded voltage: 0.3 V
